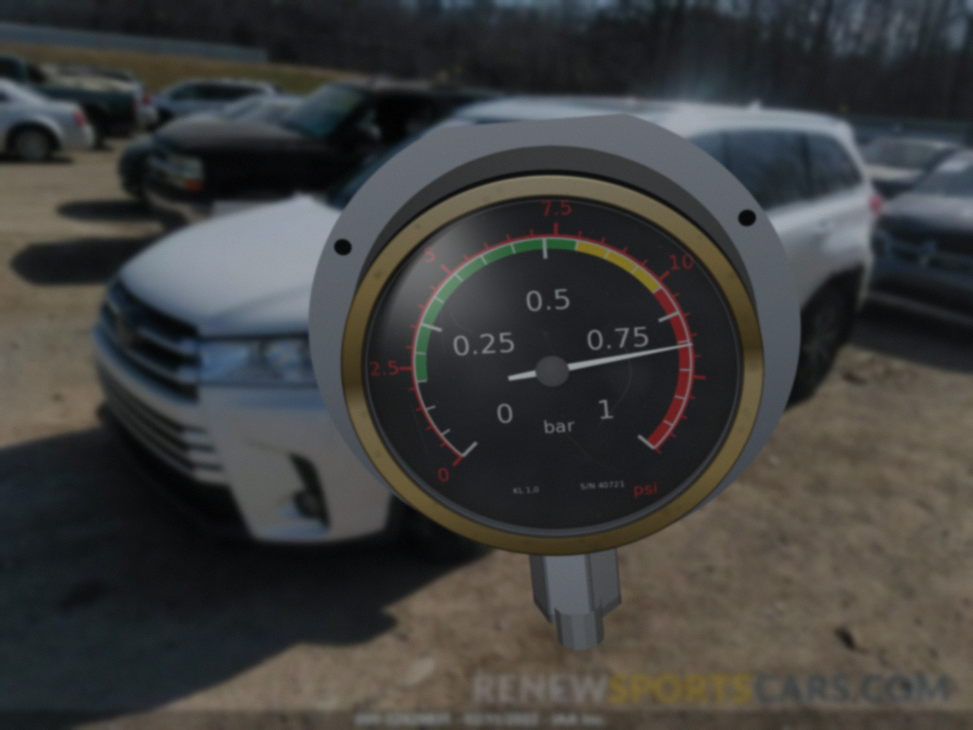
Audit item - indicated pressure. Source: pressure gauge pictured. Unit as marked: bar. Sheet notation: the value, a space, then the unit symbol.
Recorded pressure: 0.8 bar
